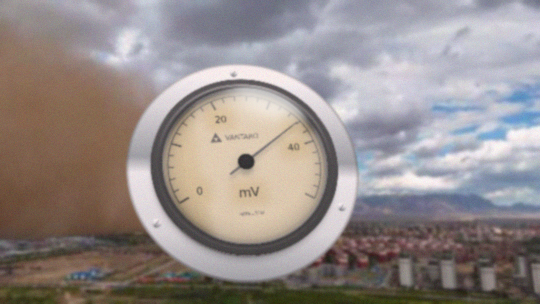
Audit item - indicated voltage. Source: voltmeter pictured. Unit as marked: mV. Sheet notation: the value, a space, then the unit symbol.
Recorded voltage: 36 mV
